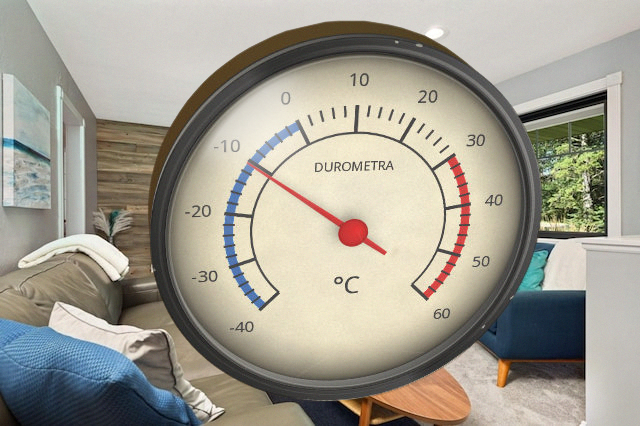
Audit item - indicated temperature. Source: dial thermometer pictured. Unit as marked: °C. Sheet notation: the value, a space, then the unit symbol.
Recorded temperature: -10 °C
